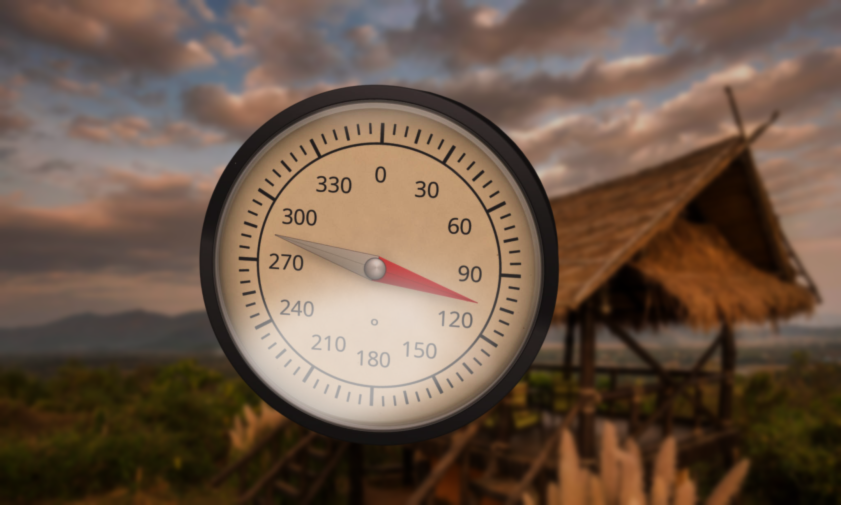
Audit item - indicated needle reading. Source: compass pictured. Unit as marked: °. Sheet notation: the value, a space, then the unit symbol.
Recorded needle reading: 105 °
